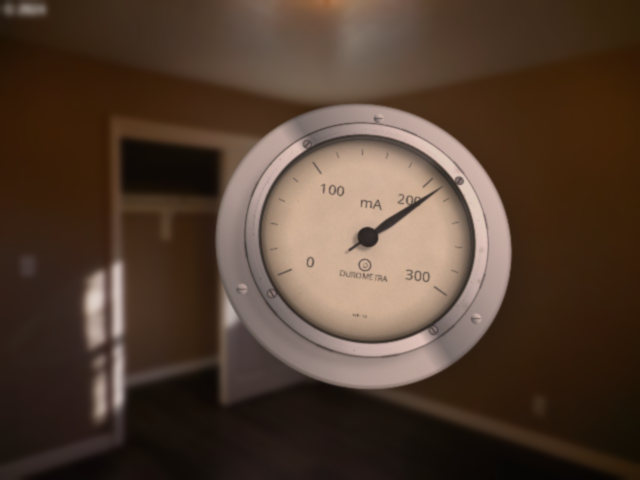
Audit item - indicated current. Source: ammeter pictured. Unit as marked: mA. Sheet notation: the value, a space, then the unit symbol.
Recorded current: 210 mA
